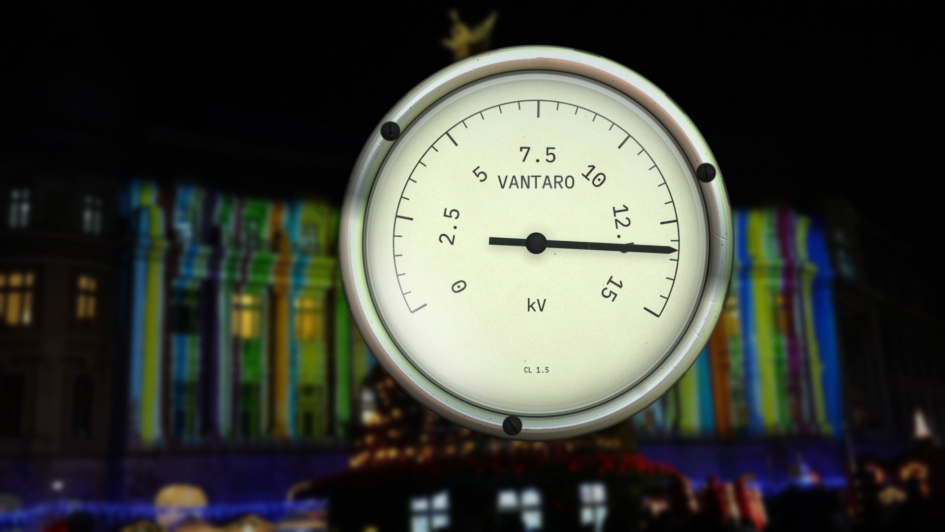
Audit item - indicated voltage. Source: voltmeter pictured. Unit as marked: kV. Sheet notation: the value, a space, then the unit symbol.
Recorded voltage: 13.25 kV
